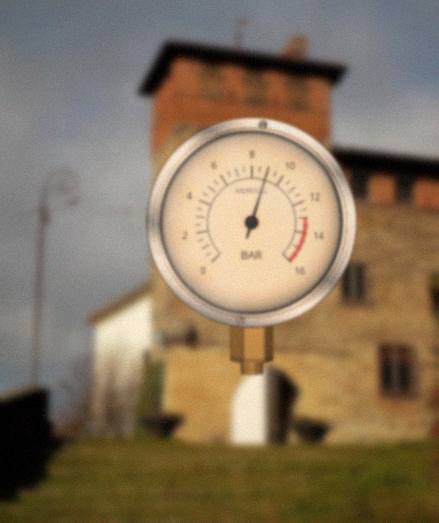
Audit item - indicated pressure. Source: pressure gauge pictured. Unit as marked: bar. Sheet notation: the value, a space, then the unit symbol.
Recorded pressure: 9 bar
